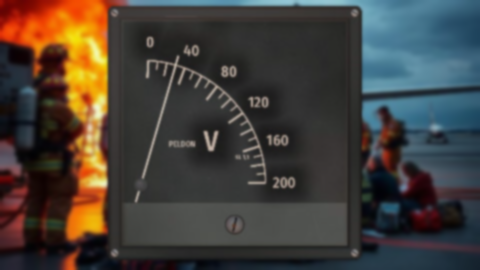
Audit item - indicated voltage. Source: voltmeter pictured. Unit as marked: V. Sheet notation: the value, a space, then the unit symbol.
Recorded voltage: 30 V
